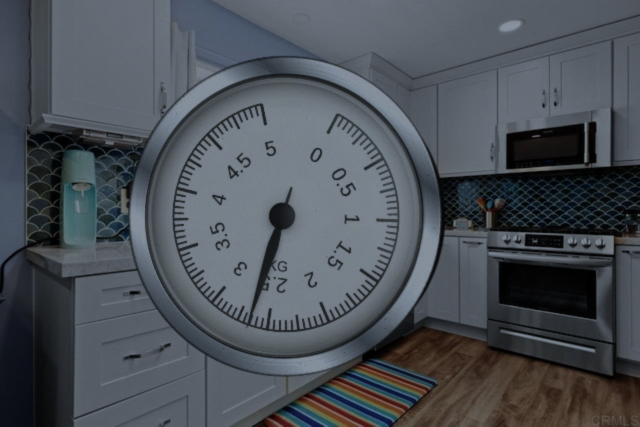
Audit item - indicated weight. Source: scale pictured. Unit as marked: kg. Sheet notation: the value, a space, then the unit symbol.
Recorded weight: 2.65 kg
